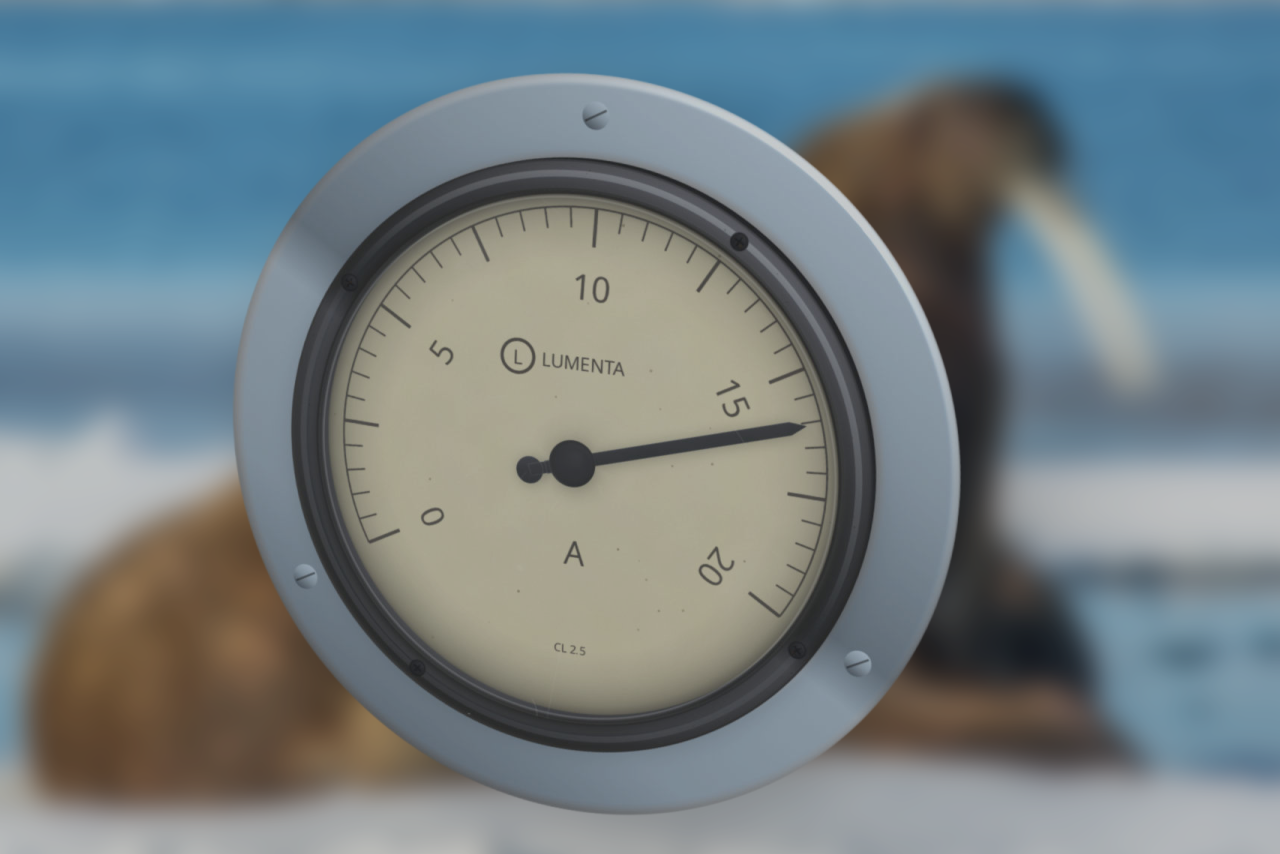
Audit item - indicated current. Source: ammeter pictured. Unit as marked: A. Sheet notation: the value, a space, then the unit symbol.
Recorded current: 16 A
